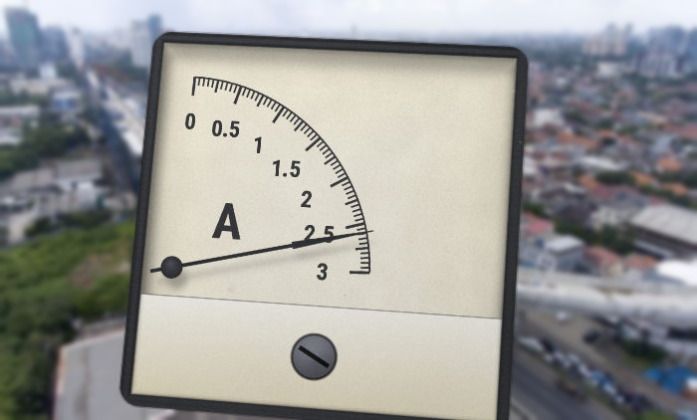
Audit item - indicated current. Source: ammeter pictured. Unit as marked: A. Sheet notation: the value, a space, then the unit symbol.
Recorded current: 2.6 A
